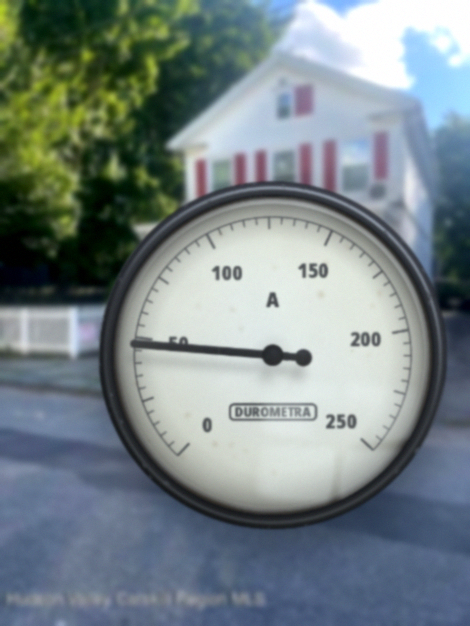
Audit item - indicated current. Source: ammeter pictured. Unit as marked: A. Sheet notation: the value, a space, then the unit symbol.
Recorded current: 47.5 A
